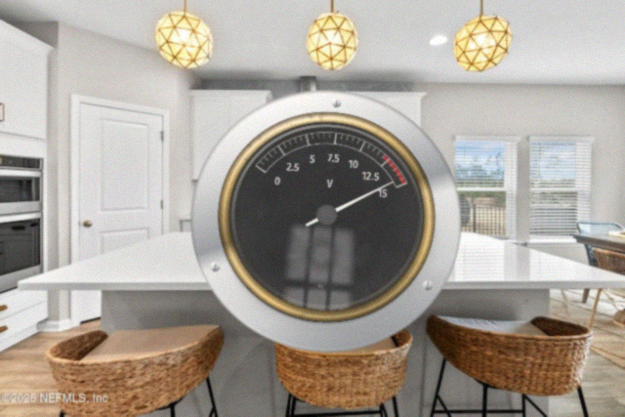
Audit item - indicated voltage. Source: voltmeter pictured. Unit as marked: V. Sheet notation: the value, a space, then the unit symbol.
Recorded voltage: 14.5 V
